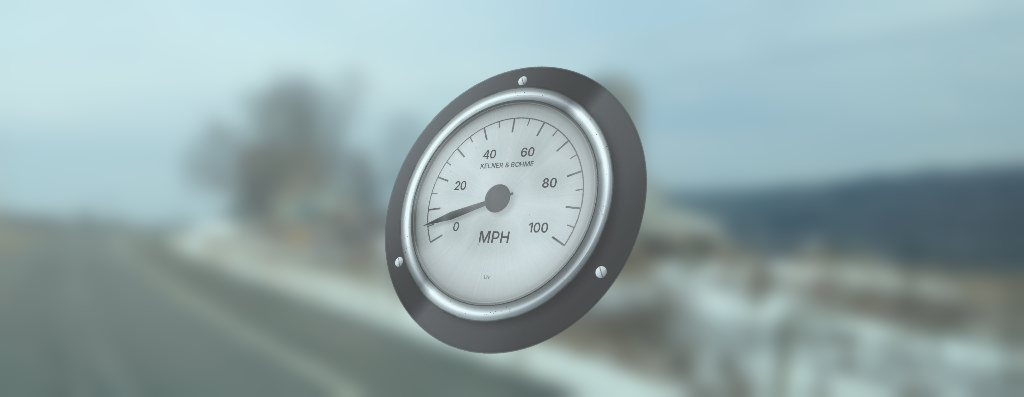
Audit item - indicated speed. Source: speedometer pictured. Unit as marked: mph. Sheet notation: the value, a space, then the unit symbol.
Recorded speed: 5 mph
